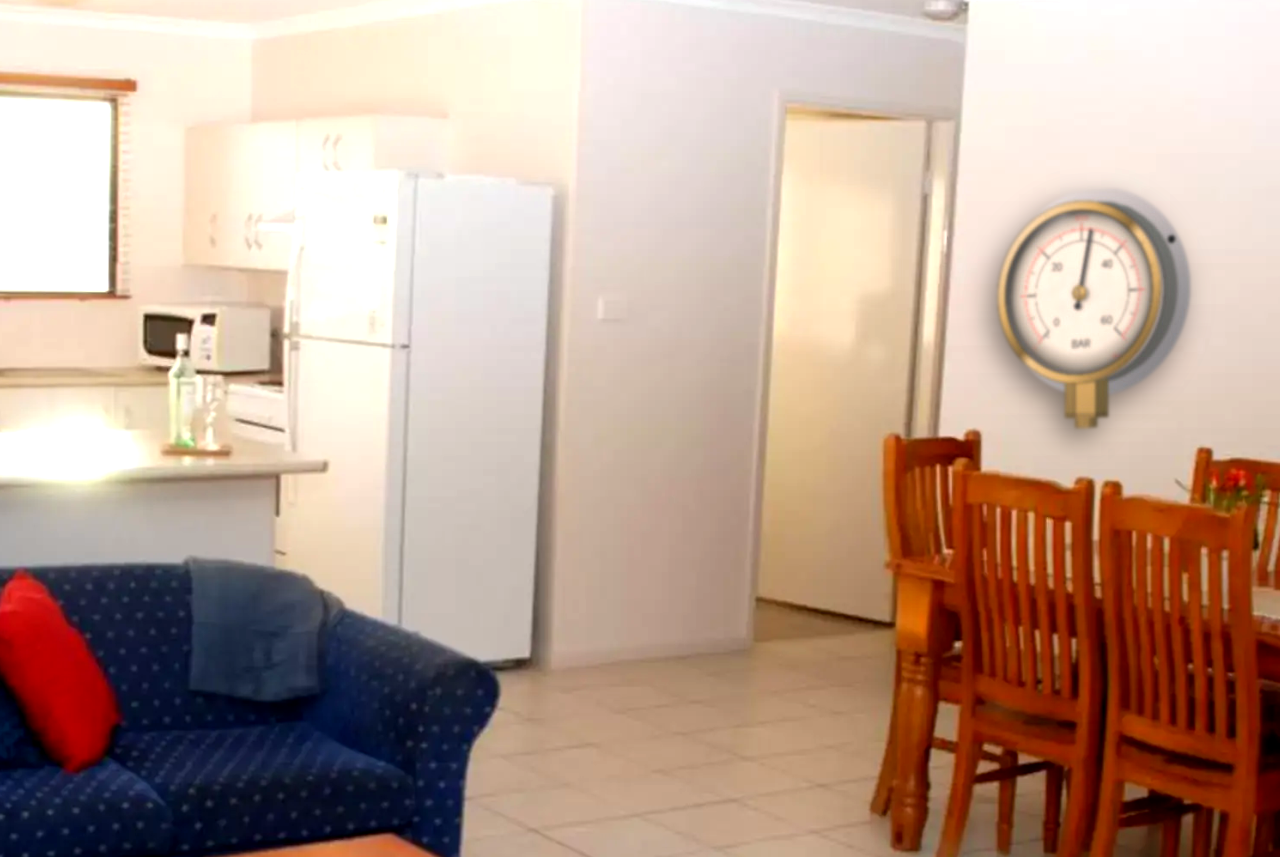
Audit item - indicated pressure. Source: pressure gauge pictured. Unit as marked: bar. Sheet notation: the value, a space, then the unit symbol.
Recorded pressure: 32.5 bar
